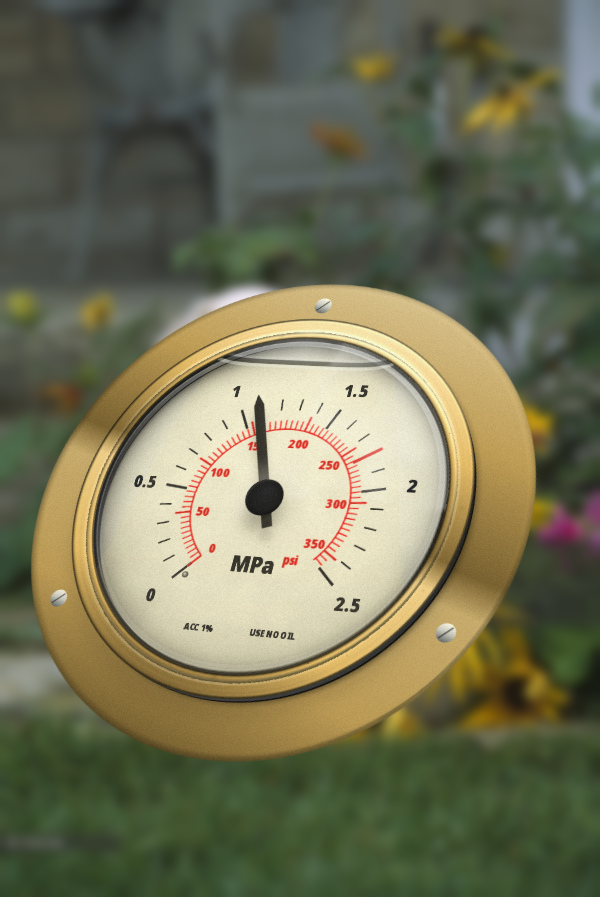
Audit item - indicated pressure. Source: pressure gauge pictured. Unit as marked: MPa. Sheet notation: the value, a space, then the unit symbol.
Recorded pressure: 1.1 MPa
